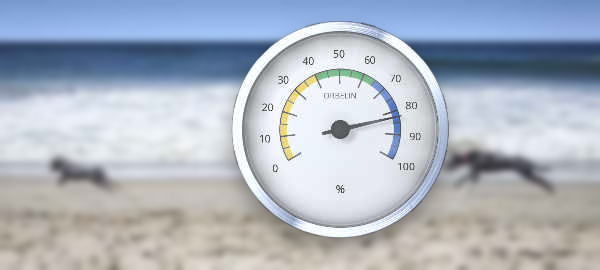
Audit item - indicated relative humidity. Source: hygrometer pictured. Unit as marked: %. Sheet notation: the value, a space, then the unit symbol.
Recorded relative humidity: 82.5 %
